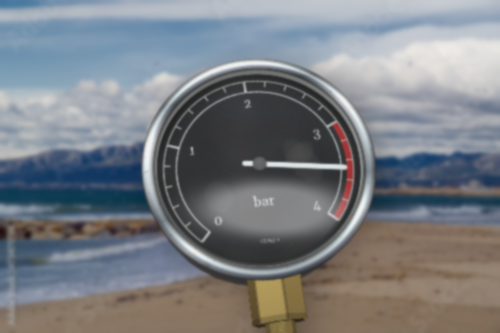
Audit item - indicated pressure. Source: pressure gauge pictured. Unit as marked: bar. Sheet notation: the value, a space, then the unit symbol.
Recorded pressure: 3.5 bar
